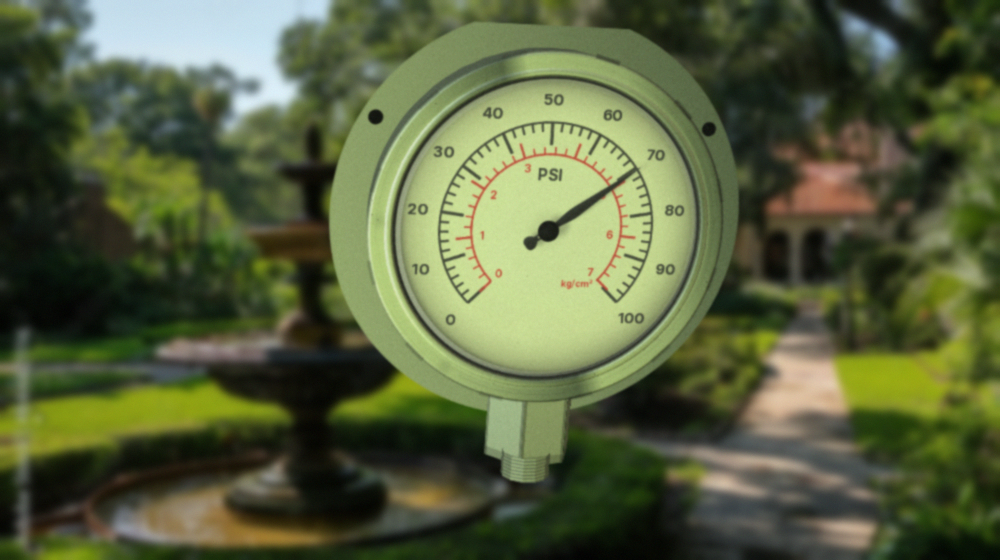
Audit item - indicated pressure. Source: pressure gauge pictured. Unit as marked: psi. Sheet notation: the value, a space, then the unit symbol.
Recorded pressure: 70 psi
